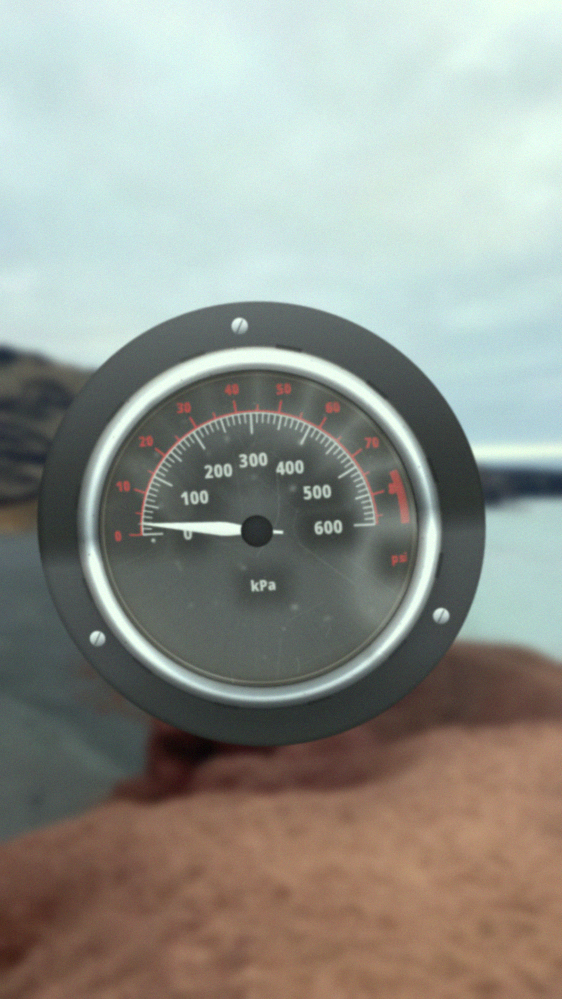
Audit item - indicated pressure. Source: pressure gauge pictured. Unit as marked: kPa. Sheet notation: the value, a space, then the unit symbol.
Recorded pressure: 20 kPa
